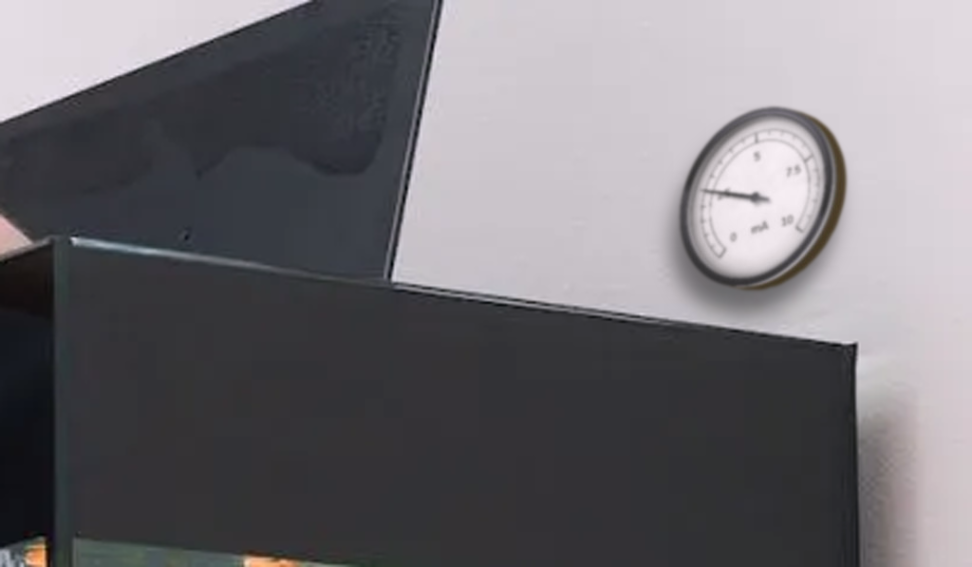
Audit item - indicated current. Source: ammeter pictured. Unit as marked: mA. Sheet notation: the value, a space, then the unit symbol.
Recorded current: 2.5 mA
